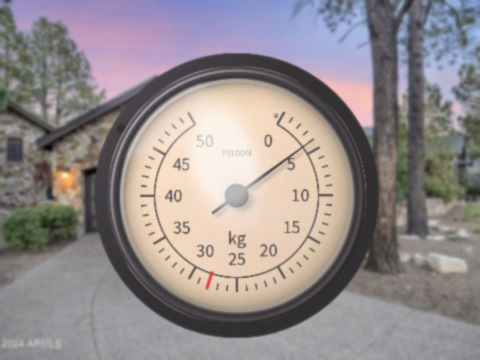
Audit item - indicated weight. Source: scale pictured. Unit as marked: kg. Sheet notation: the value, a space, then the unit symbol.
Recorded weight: 4 kg
